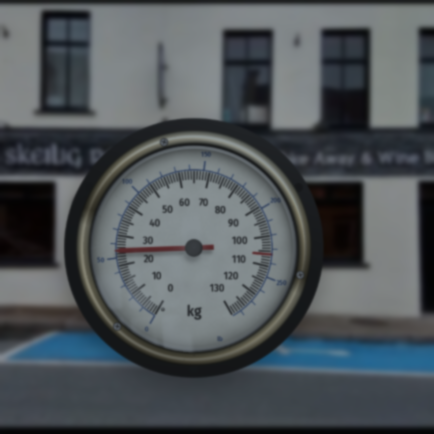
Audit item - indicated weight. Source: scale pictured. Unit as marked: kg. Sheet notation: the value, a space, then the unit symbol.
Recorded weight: 25 kg
